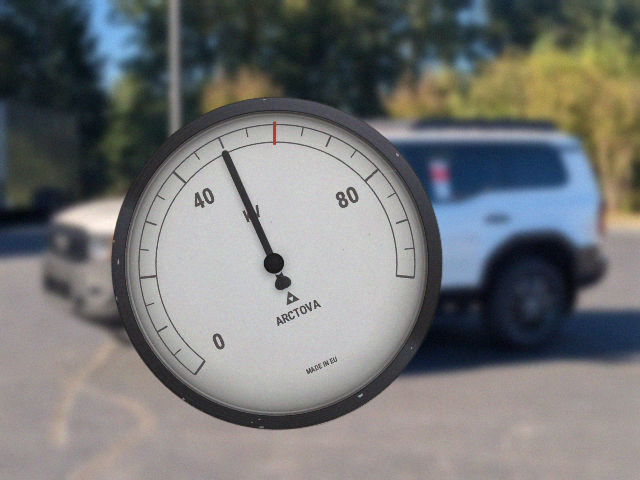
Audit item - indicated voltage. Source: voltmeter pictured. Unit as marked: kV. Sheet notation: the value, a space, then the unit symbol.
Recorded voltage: 50 kV
